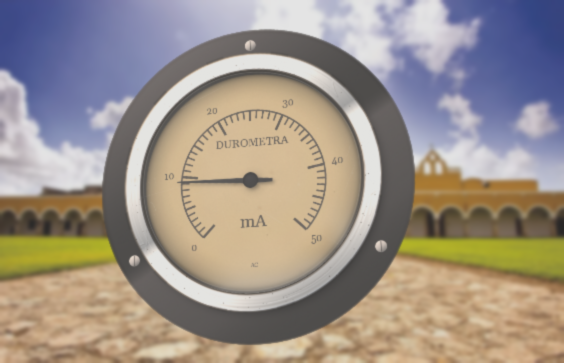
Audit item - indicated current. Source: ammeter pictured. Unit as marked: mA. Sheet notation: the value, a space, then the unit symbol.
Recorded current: 9 mA
